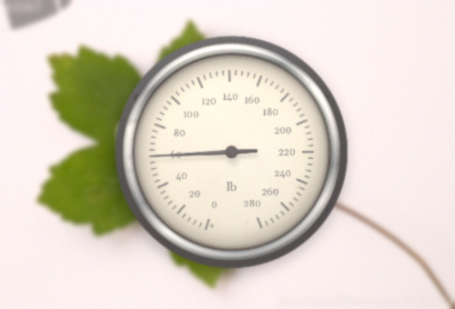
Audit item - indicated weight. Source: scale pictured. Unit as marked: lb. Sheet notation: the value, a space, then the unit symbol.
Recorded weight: 60 lb
